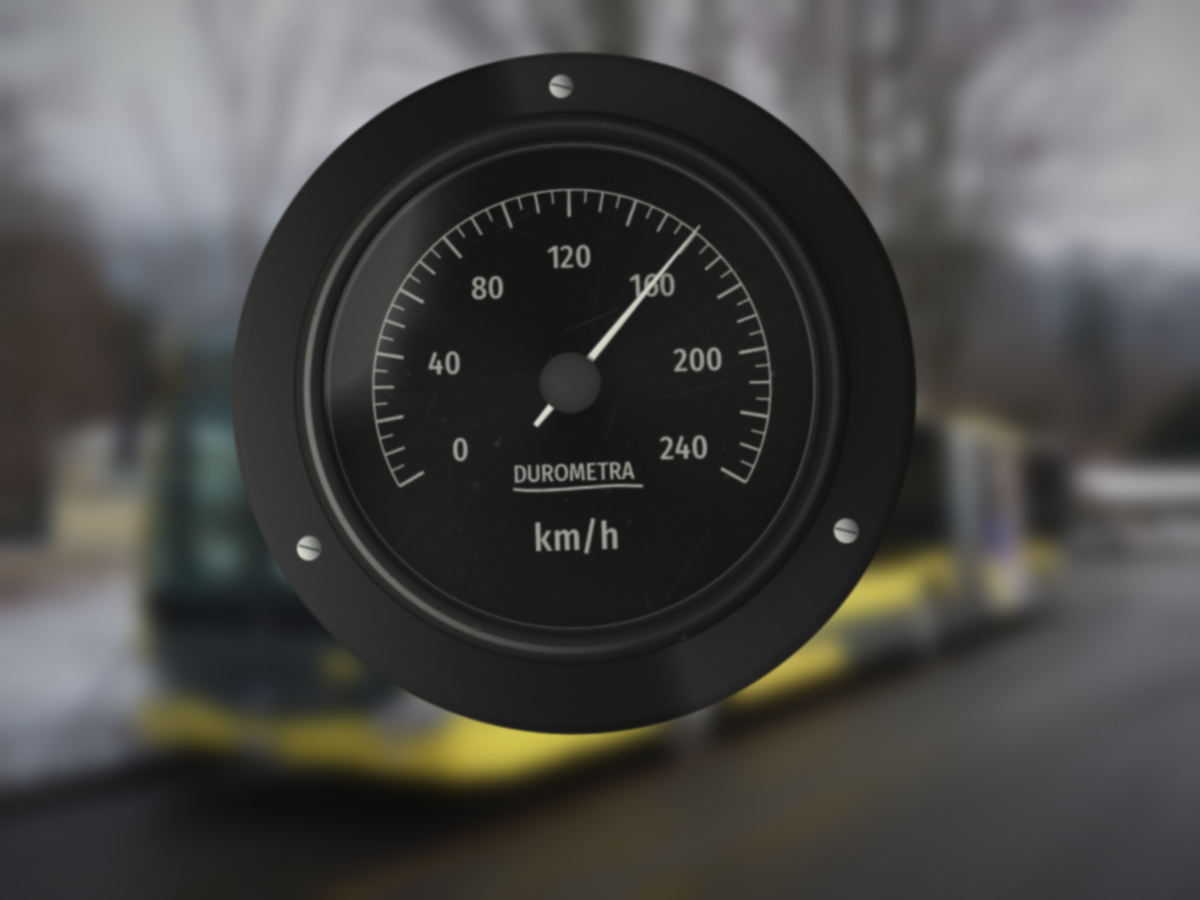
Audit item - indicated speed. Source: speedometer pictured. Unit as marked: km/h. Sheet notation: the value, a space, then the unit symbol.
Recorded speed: 160 km/h
